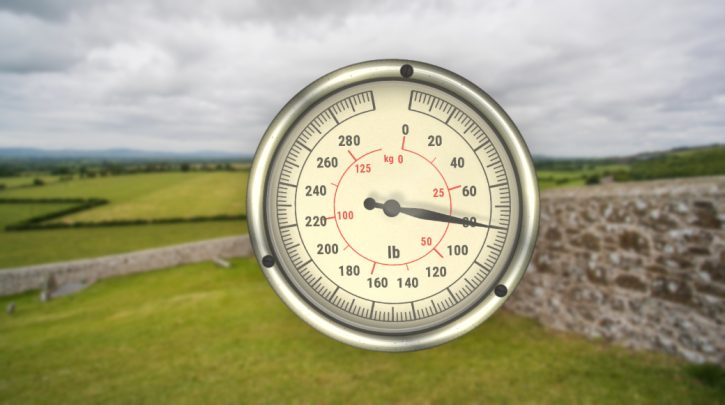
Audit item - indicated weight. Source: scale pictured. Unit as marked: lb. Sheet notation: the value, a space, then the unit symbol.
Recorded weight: 80 lb
